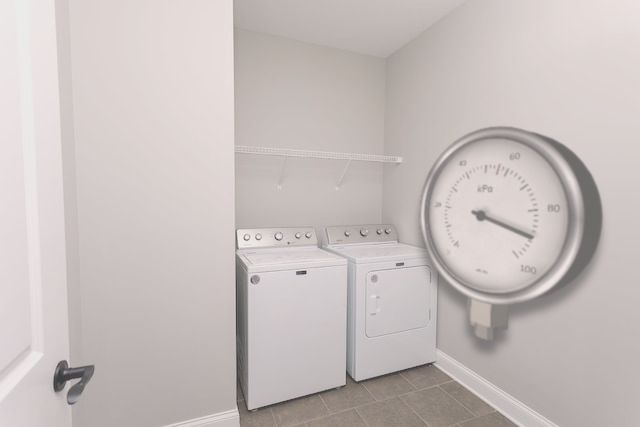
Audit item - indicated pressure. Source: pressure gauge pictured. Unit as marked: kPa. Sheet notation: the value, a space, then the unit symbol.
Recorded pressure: 90 kPa
